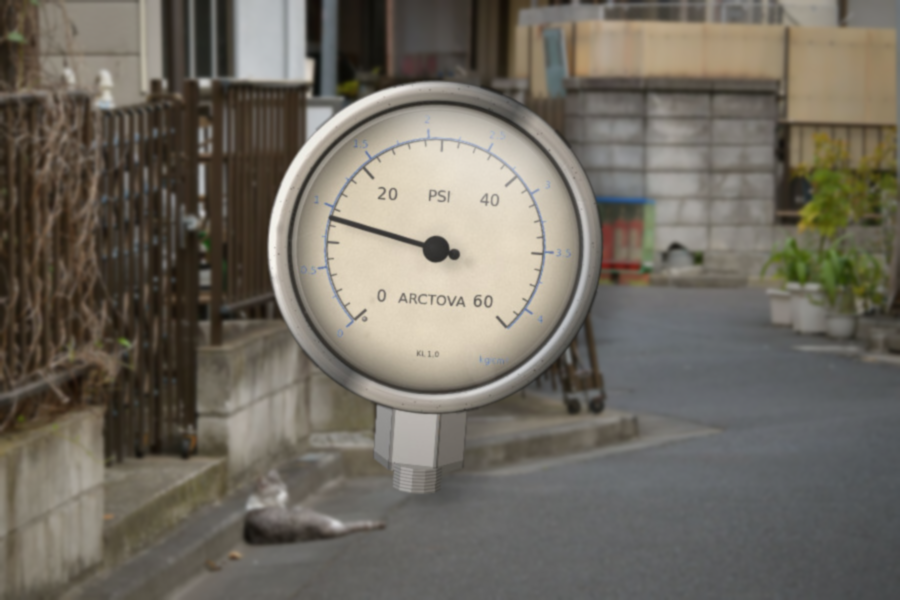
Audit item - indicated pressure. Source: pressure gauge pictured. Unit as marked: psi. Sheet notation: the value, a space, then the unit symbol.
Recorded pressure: 13 psi
